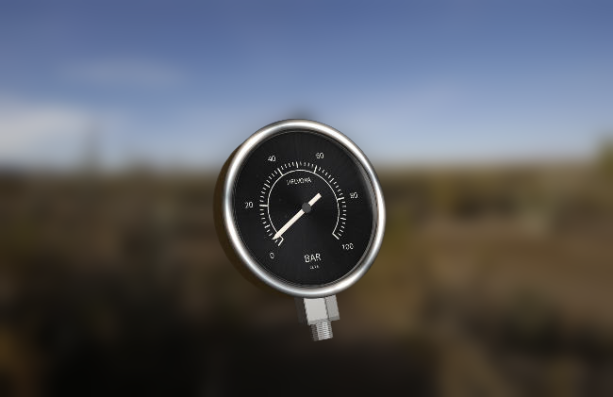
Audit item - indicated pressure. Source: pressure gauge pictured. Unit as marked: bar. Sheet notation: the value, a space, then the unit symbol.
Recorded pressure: 4 bar
